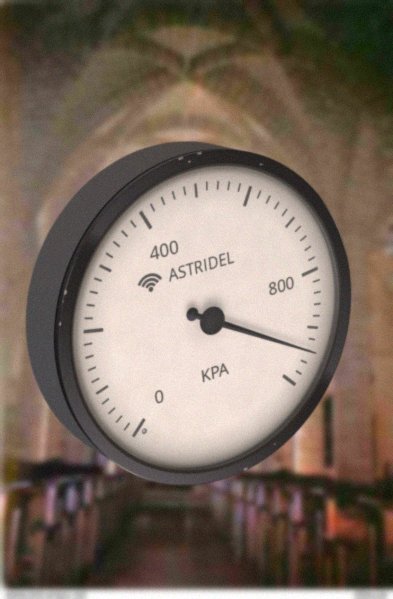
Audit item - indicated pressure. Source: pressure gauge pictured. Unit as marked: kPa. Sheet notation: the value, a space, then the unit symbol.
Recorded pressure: 940 kPa
